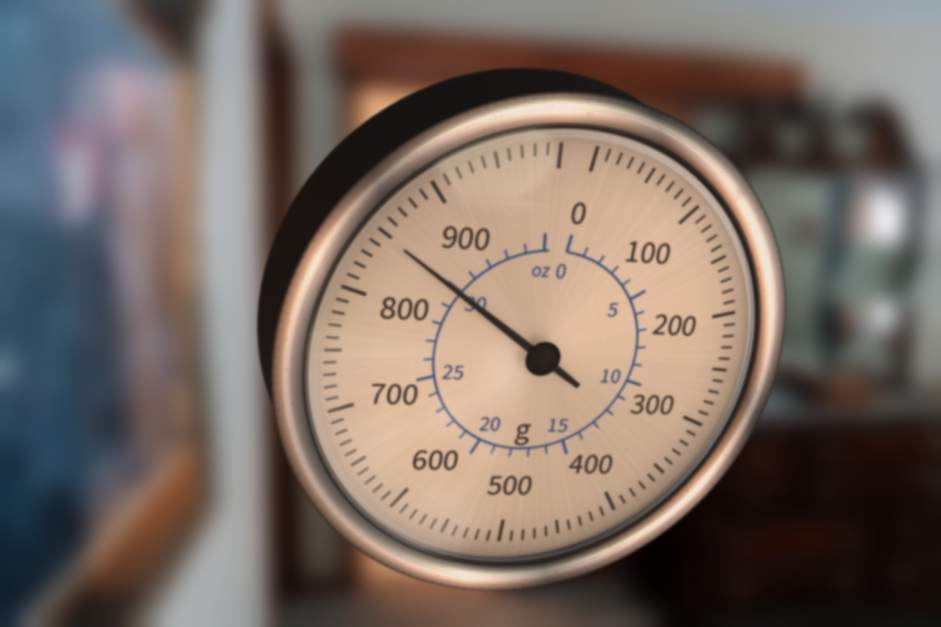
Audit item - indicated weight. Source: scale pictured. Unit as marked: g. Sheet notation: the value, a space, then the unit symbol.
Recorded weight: 850 g
